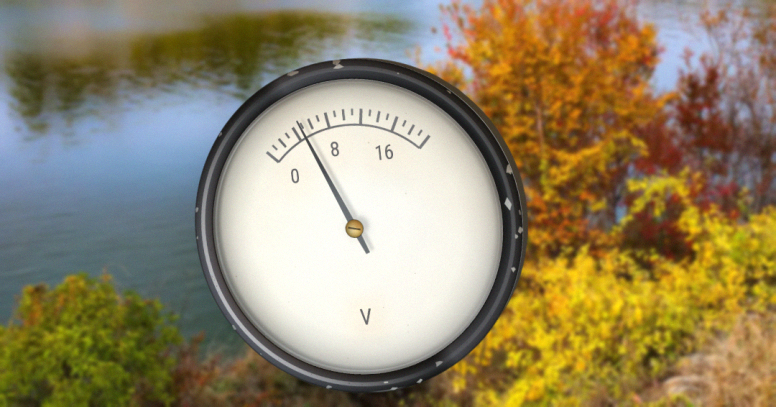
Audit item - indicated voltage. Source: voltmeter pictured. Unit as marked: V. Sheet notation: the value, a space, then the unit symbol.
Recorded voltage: 5 V
